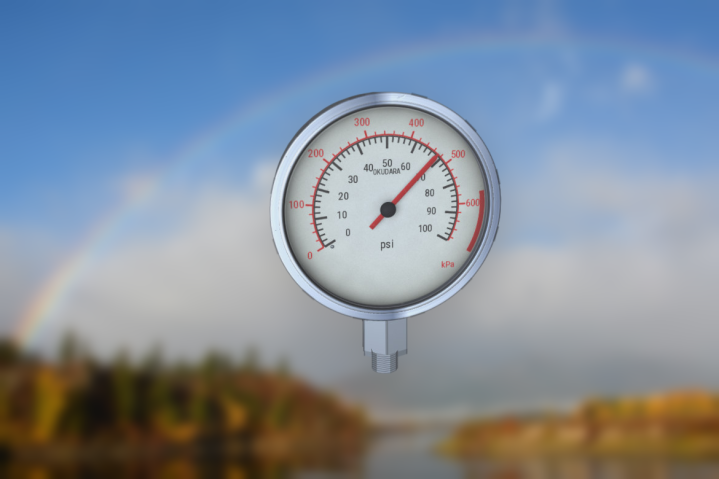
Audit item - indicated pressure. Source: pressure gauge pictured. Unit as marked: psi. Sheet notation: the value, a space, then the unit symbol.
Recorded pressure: 68 psi
